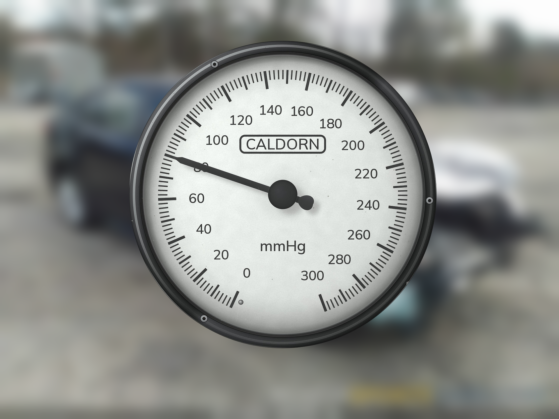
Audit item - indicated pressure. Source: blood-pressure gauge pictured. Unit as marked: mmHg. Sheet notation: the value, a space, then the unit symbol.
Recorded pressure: 80 mmHg
